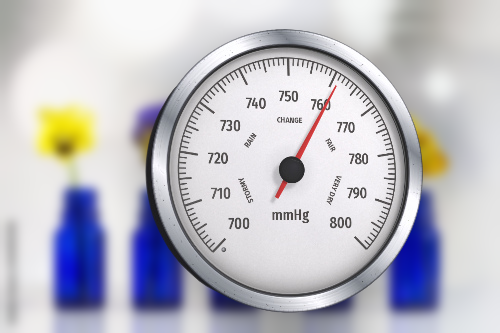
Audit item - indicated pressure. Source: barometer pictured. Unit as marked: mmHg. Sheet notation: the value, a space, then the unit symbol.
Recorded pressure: 761 mmHg
